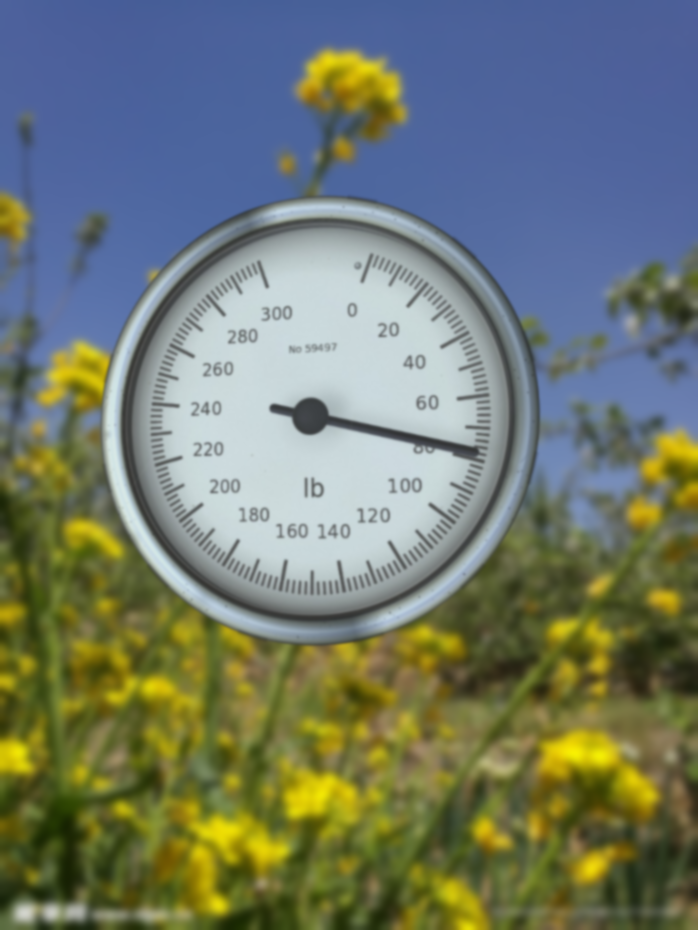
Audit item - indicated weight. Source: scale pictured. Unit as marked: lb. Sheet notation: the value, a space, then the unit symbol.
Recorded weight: 78 lb
